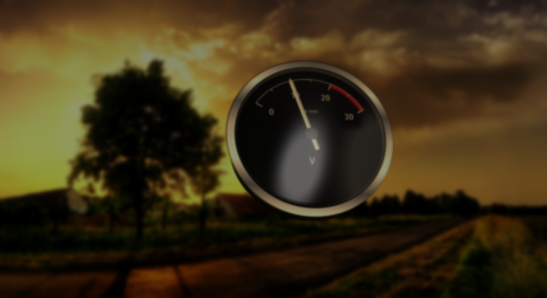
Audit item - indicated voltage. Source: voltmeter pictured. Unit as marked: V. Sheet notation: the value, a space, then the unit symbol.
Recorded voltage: 10 V
